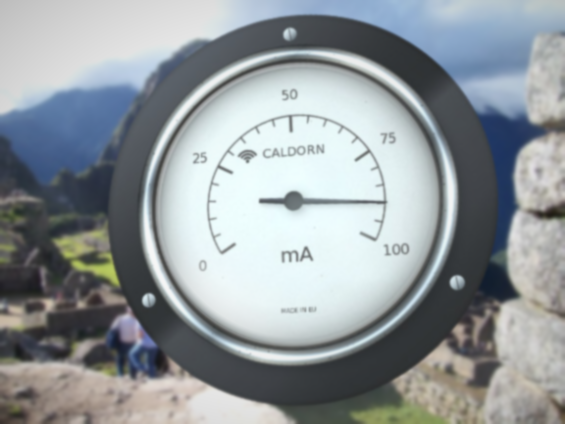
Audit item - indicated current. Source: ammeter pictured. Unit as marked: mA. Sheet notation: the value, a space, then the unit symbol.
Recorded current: 90 mA
